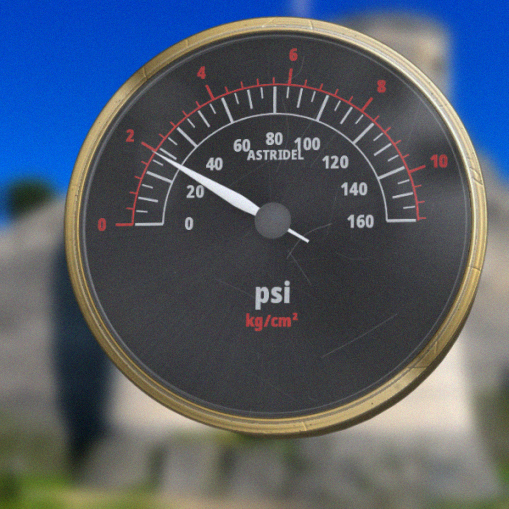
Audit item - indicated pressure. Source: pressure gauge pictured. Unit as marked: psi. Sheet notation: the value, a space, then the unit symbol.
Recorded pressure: 27.5 psi
